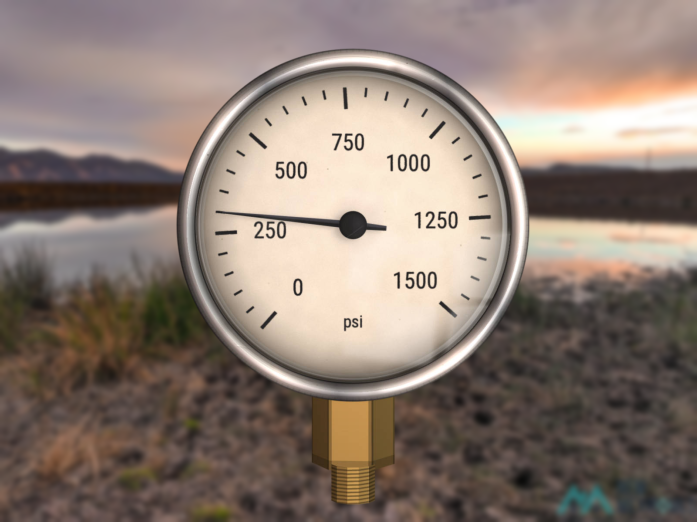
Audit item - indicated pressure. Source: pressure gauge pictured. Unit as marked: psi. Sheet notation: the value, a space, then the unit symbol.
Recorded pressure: 300 psi
